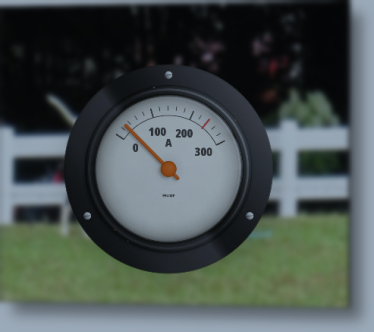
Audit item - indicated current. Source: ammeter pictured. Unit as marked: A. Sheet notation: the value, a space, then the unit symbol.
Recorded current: 30 A
